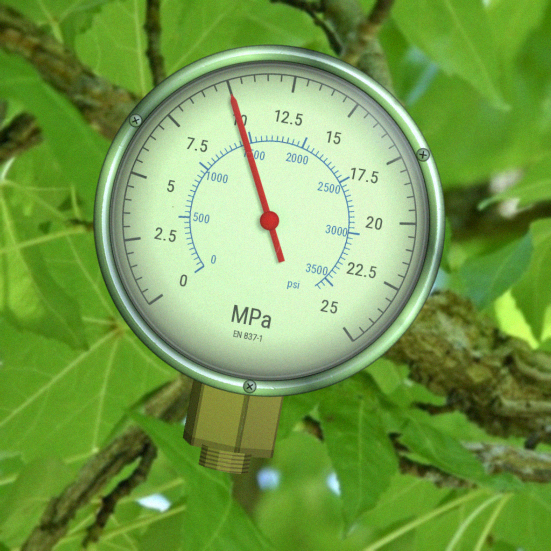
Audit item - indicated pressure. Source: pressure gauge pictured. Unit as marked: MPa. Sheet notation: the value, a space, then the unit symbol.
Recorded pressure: 10 MPa
